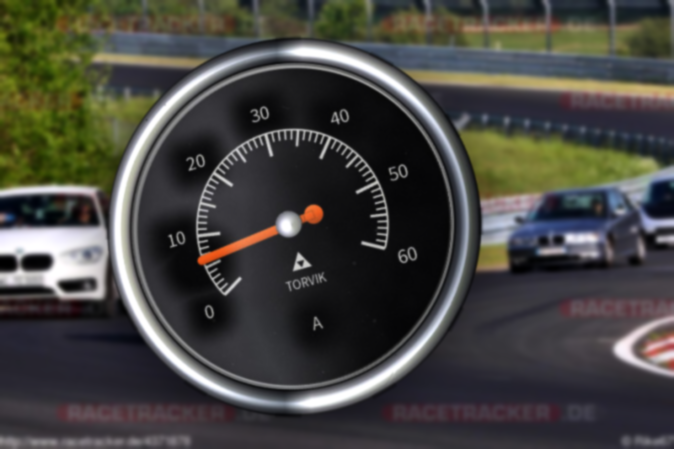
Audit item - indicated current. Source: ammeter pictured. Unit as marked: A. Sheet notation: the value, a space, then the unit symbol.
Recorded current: 6 A
